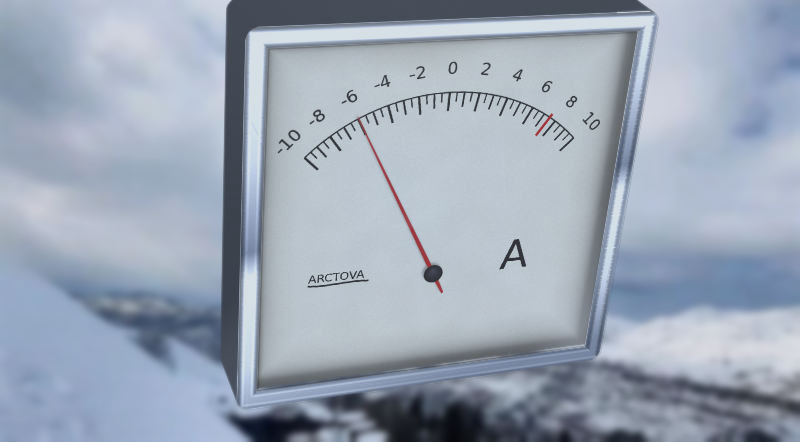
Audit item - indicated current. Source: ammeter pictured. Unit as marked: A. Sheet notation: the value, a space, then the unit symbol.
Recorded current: -6 A
